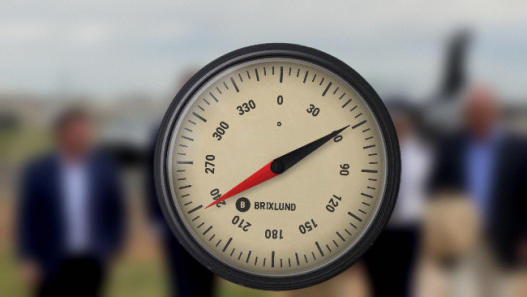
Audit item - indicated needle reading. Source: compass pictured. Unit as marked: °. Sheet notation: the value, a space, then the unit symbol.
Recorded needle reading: 237.5 °
